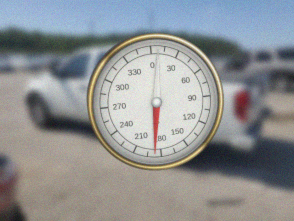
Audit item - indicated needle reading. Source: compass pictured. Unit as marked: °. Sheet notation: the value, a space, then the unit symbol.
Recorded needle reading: 187.5 °
